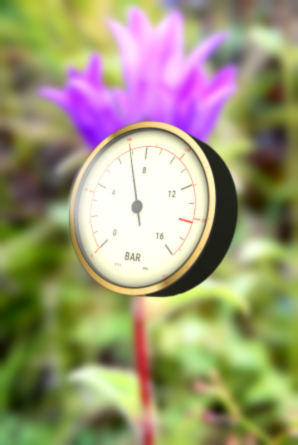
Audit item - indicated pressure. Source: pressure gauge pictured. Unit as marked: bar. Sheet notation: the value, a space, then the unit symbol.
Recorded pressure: 7 bar
